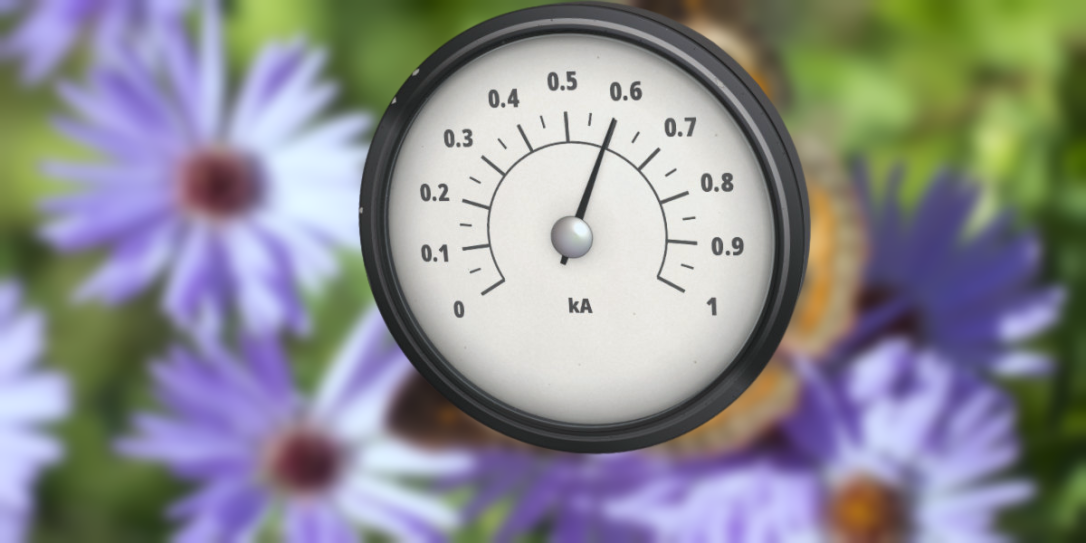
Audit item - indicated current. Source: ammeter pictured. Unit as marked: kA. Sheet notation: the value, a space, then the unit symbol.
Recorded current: 0.6 kA
